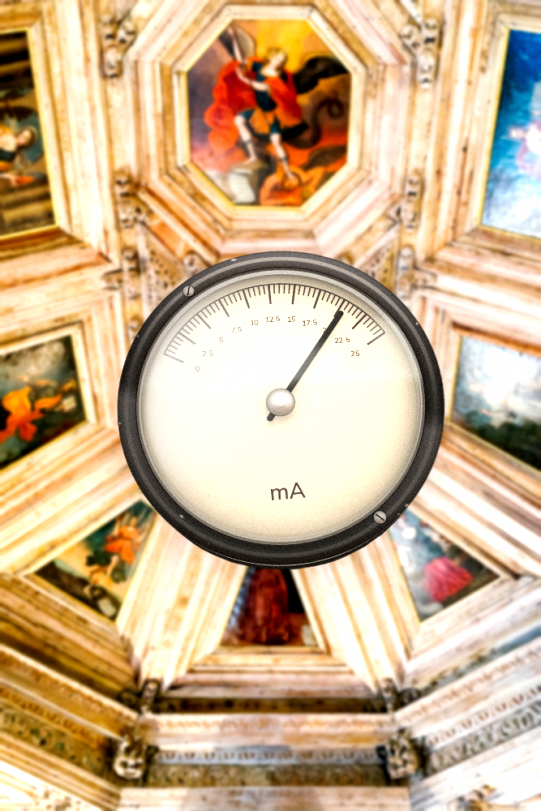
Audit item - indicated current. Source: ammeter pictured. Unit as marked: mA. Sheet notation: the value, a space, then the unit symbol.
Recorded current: 20.5 mA
